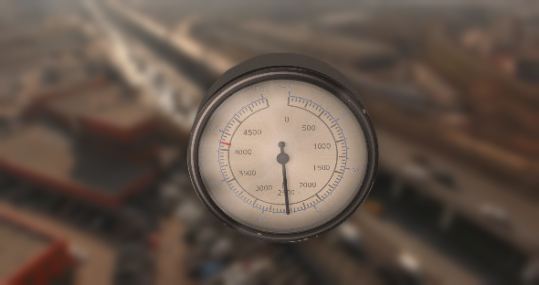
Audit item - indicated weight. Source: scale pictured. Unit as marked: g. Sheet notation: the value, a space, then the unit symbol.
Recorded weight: 2500 g
